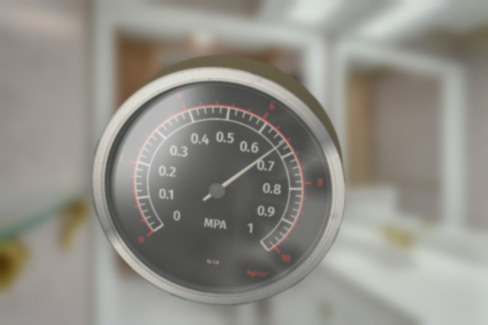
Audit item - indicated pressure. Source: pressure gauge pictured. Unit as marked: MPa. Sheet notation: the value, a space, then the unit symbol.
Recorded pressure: 0.66 MPa
